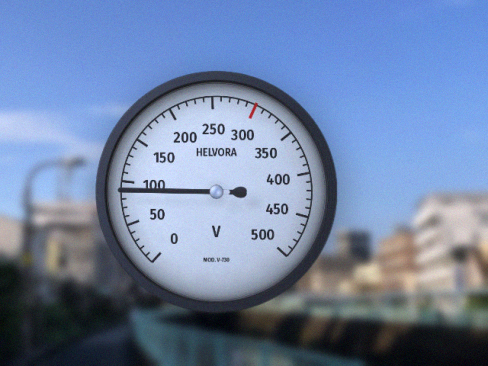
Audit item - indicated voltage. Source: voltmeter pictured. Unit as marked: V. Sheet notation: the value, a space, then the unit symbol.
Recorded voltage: 90 V
